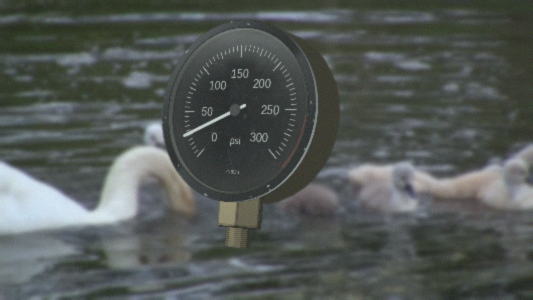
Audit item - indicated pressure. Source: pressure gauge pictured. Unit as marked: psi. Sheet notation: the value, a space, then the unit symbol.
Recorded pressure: 25 psi
